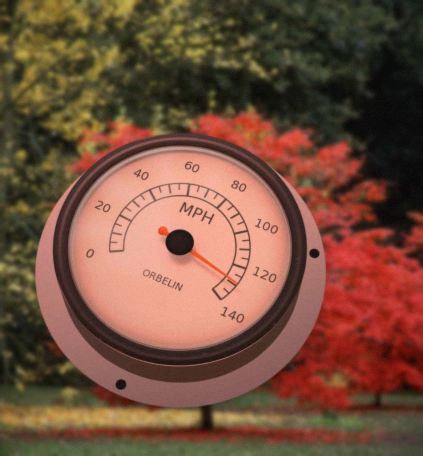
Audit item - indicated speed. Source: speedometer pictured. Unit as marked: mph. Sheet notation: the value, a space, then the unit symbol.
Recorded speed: 130 mph
